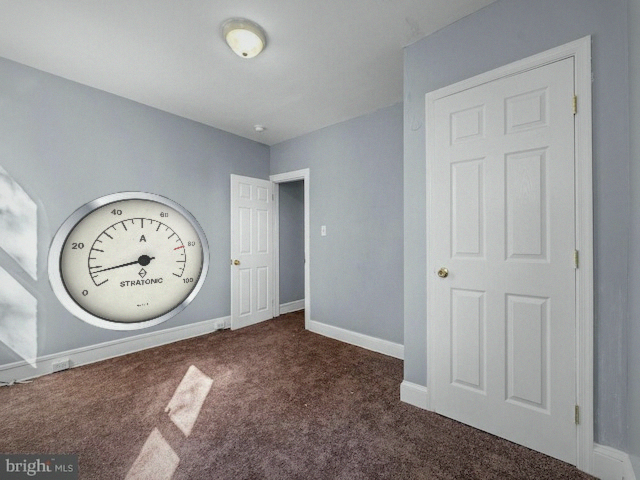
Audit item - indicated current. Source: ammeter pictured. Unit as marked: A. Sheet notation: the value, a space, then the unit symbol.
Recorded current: 7.5 A
